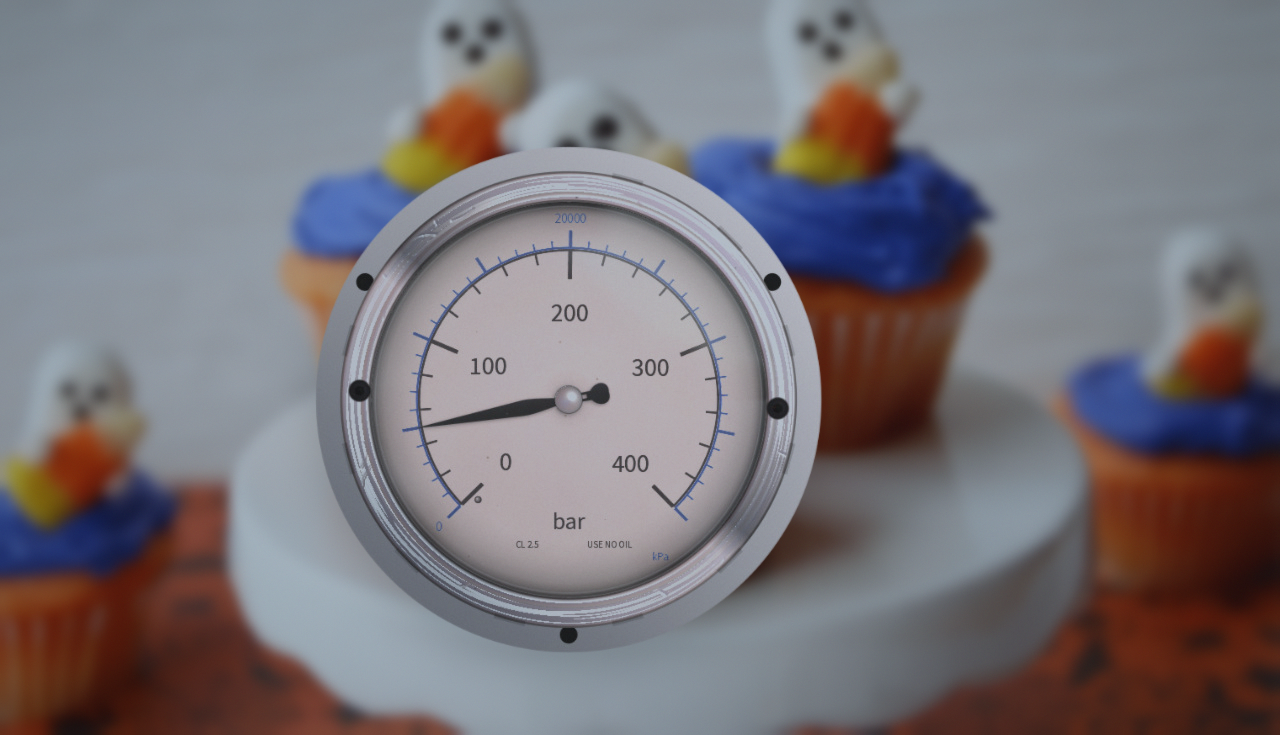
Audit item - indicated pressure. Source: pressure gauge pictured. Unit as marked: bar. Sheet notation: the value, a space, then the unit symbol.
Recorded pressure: 50 bar
